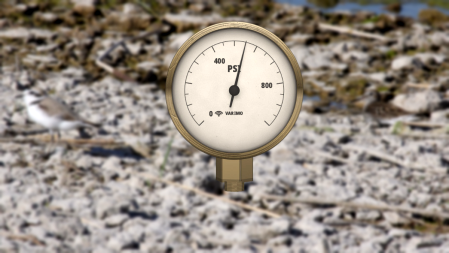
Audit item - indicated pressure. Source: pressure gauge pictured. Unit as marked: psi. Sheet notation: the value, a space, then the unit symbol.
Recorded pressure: 550 psi
